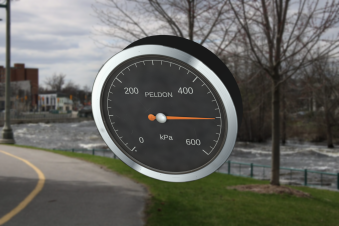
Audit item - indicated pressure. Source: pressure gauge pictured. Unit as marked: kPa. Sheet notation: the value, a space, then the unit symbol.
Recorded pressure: 500 kPa
